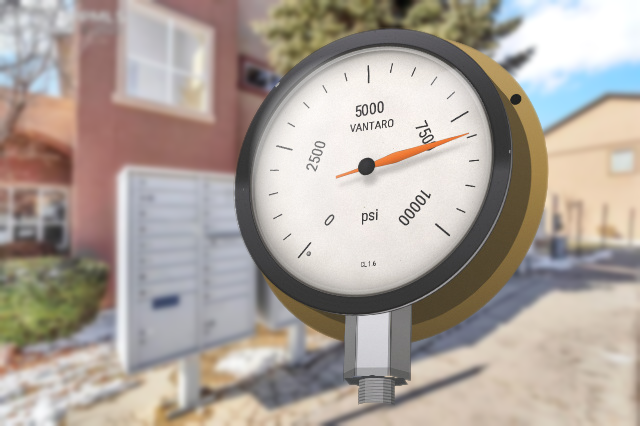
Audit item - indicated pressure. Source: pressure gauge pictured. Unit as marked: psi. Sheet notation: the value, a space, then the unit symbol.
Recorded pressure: 8000 psi
